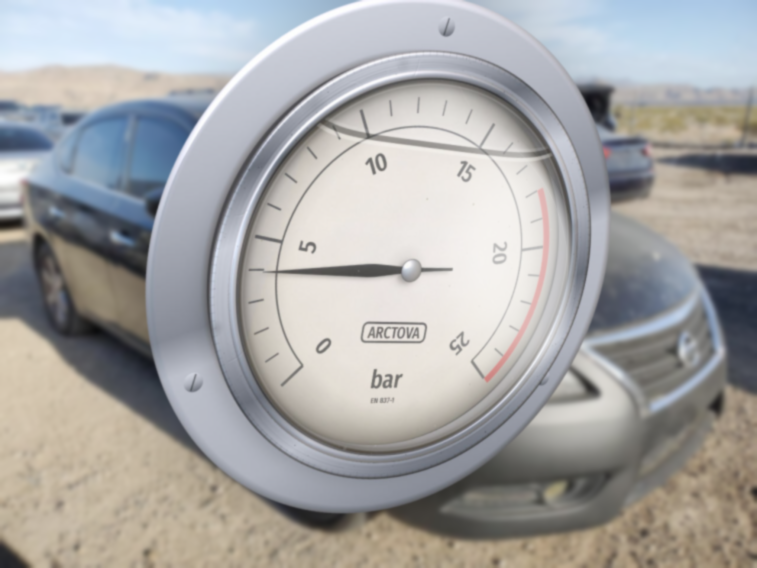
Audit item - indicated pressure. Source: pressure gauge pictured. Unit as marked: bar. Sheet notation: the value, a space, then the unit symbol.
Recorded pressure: 4 bar
